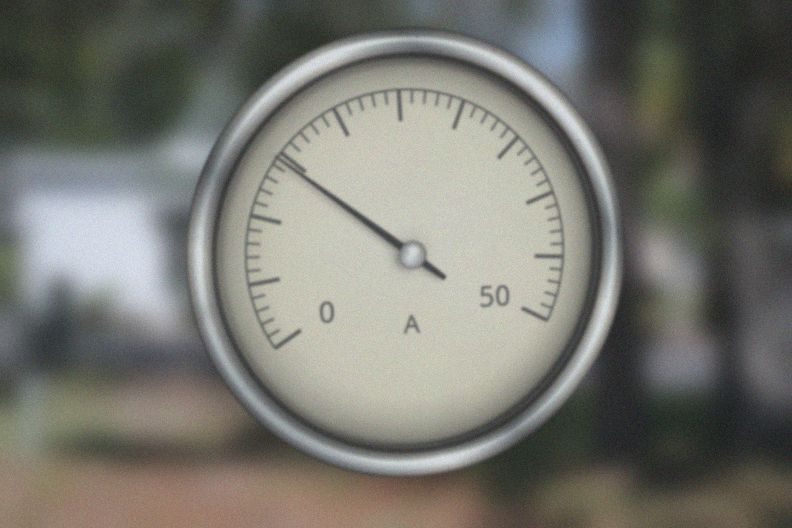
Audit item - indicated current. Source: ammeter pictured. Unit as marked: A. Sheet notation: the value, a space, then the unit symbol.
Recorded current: 14.5 A
